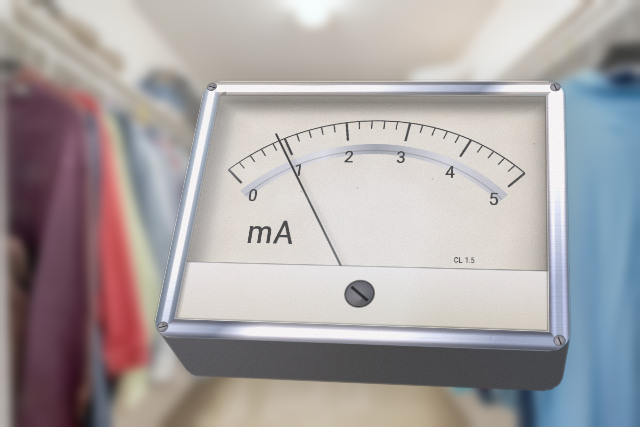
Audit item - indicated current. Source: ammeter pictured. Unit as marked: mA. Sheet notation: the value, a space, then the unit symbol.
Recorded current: 0.9 mA
